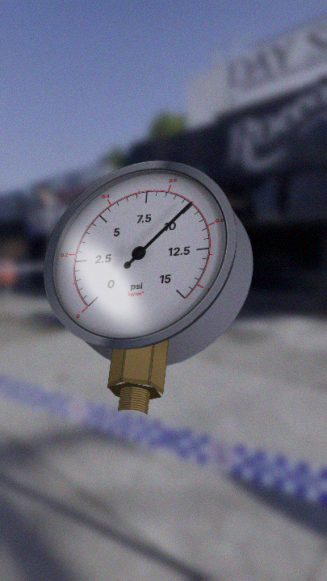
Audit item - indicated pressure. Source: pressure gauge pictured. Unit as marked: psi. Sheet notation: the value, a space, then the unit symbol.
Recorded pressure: 10 psi
